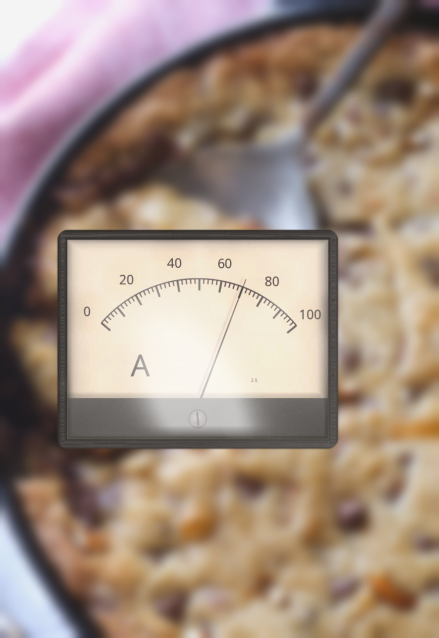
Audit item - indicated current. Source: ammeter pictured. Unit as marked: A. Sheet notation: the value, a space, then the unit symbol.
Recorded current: 70 A
